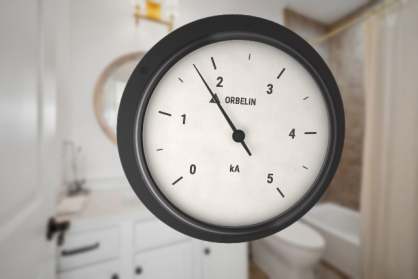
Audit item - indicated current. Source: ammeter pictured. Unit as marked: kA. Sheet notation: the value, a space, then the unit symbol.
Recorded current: 1.75 kA
